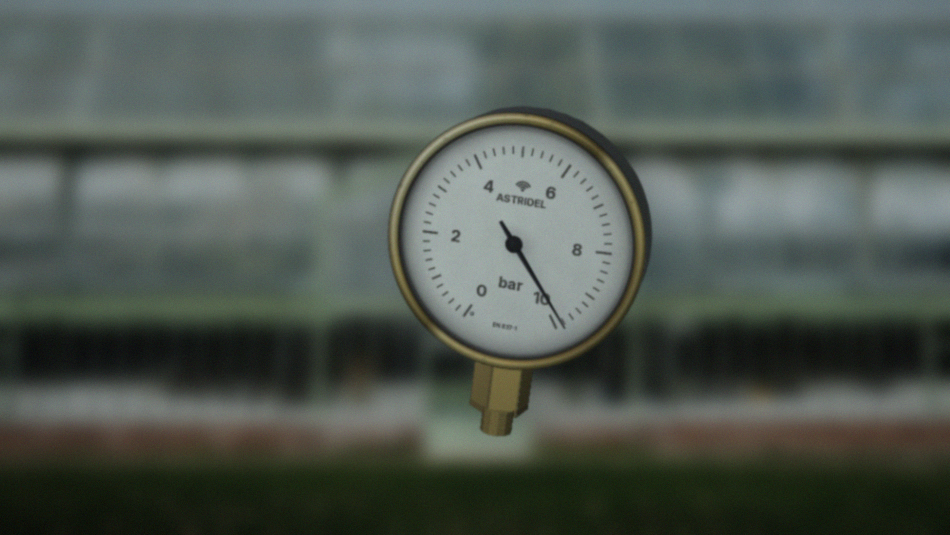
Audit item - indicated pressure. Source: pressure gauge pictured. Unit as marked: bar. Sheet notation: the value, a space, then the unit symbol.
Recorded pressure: 9.8 bar
